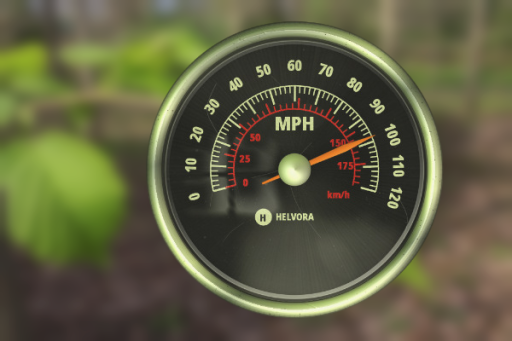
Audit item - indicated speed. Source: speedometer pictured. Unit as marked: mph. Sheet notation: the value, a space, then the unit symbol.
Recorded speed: 98 mph
